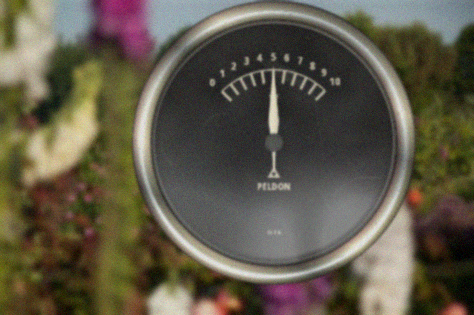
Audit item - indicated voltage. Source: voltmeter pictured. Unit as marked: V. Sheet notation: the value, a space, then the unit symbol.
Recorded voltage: 5 V
